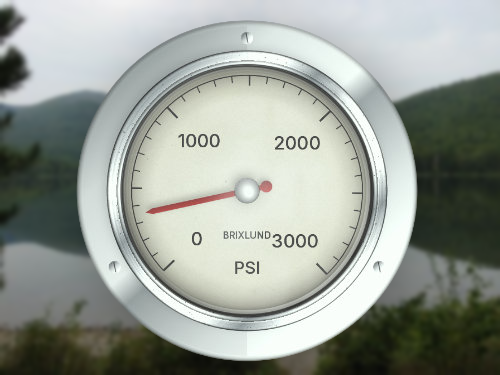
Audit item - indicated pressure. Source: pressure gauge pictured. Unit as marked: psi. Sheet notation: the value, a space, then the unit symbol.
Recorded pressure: 350 psi
